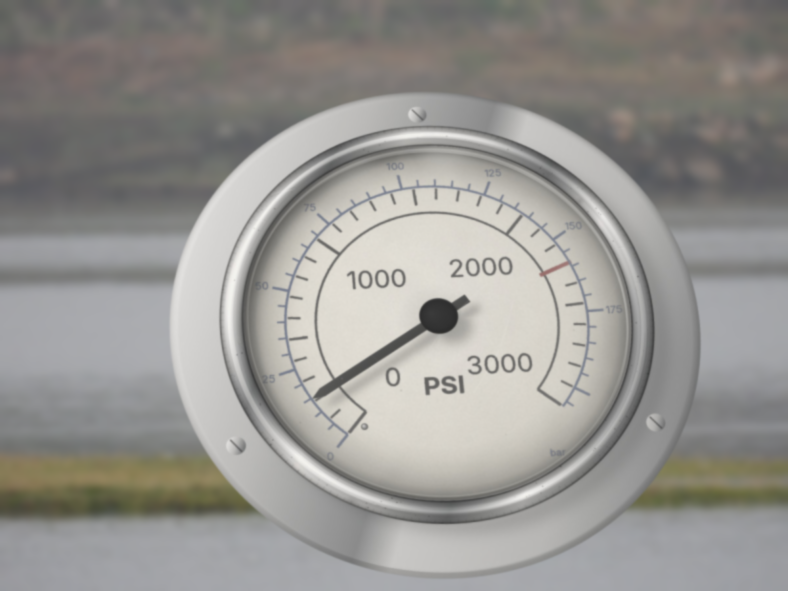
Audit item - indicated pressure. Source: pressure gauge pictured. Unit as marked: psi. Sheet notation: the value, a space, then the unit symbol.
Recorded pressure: 200 psi
